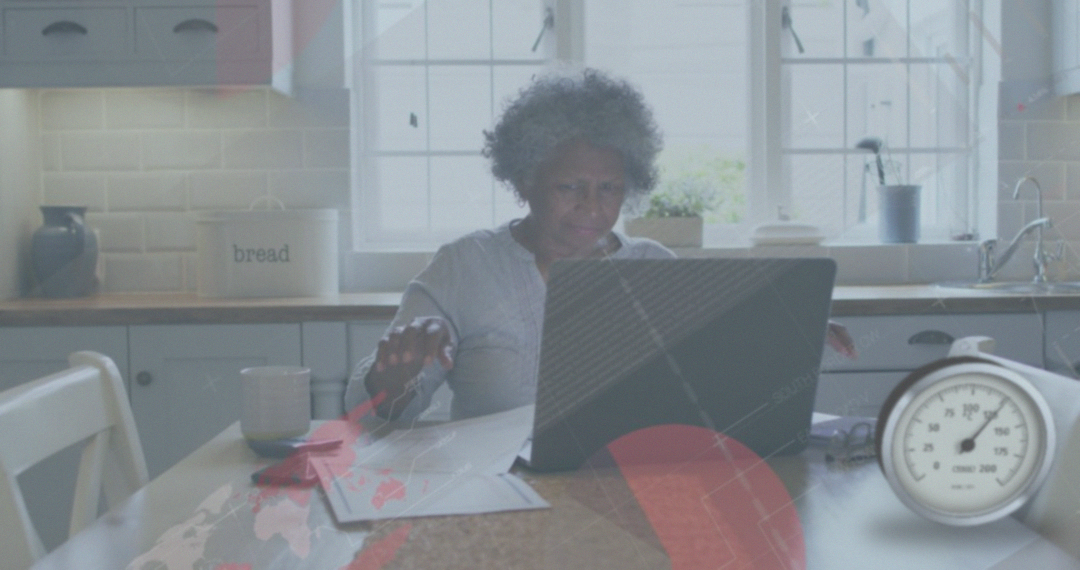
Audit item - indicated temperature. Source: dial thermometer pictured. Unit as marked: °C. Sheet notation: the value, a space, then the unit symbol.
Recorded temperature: 125 °C
